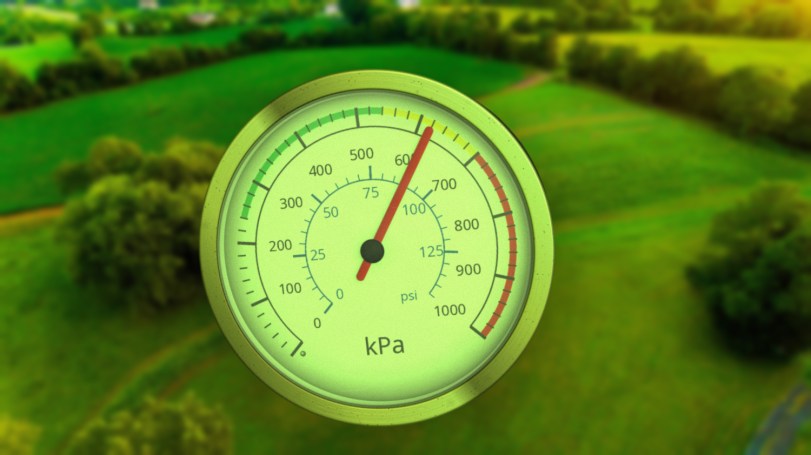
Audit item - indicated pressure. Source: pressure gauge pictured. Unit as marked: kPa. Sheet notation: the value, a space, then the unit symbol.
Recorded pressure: 620 kPa
